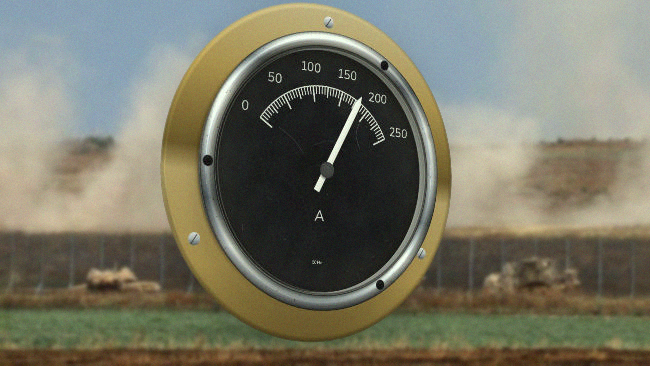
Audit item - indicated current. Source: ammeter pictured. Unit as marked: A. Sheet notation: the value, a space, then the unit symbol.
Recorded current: 175 A
